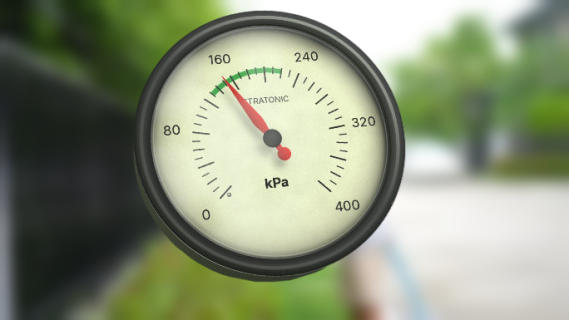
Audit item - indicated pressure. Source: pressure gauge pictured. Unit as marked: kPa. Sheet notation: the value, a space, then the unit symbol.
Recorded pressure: 150 kPa
